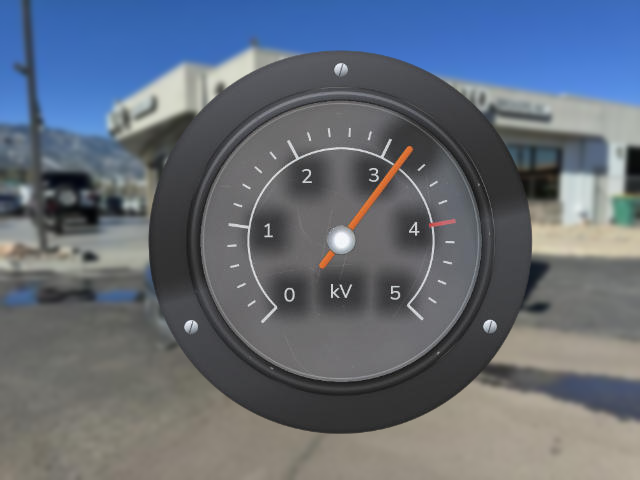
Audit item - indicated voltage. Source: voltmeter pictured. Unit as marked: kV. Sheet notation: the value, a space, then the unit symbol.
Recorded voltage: 3.2 kV
